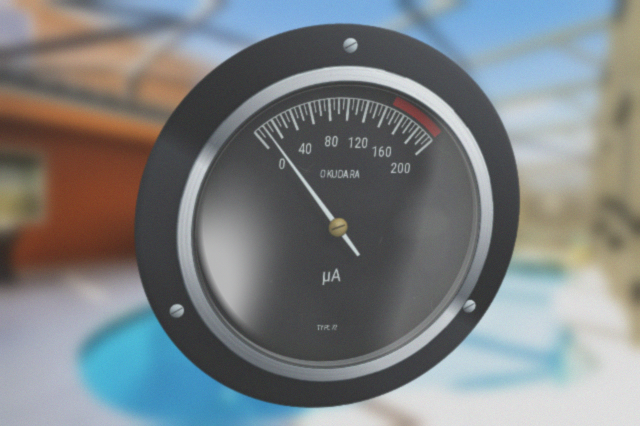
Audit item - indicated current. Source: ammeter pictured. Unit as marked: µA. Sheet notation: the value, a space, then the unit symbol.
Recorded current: 10 µA
